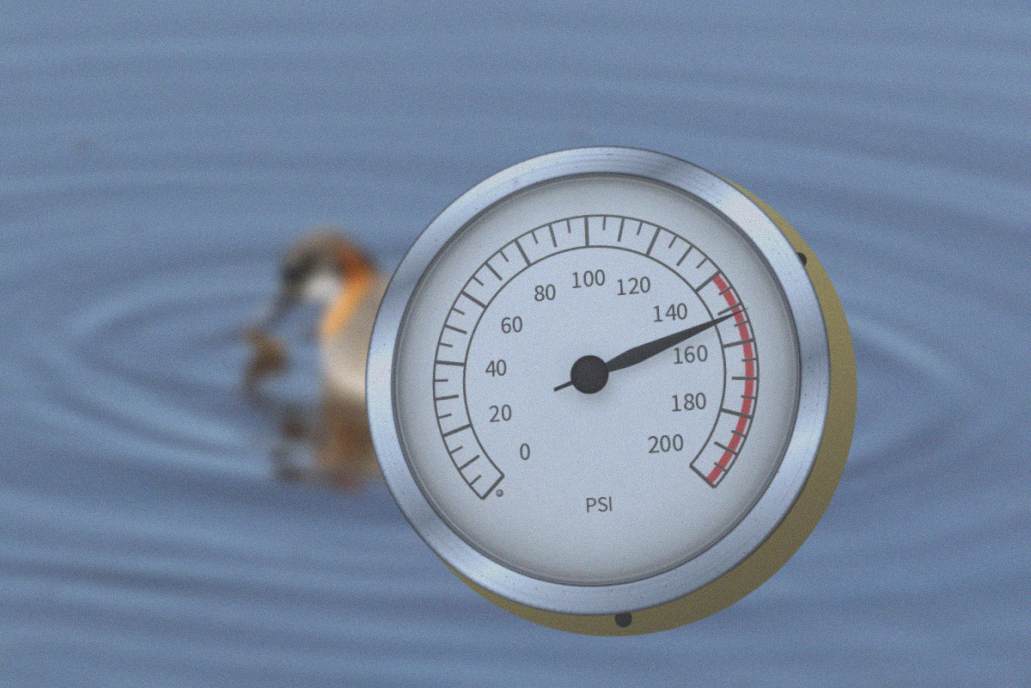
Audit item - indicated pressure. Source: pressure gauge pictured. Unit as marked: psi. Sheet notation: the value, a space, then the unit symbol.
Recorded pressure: 152.5 psi
